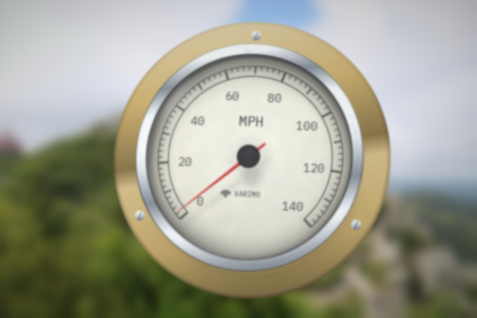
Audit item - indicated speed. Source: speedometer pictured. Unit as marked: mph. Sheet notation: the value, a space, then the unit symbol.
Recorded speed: 2 mph
